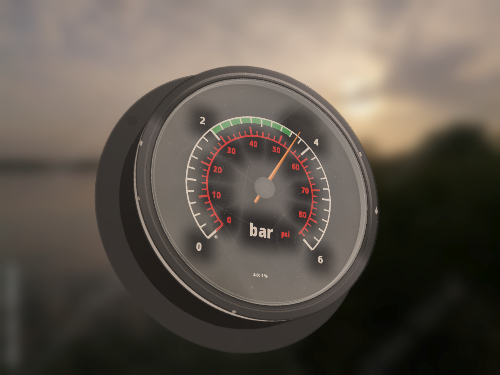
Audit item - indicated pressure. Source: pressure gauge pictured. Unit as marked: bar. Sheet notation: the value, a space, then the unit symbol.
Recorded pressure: 3.7 bar
